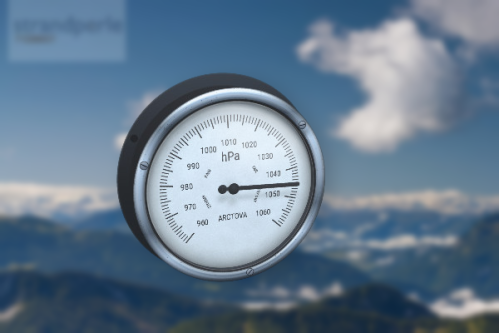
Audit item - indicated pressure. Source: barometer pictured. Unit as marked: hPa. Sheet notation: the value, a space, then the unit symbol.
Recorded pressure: 1045 hPa
